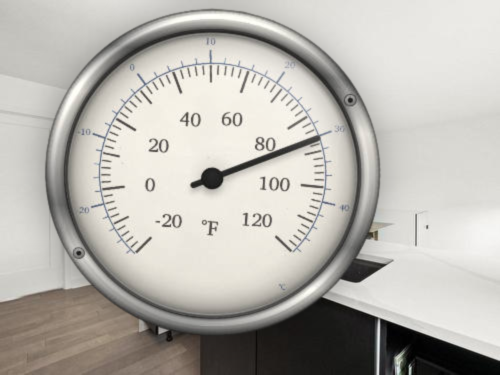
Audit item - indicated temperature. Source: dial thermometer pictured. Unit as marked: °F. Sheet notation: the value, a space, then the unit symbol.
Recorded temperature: 86 °F
